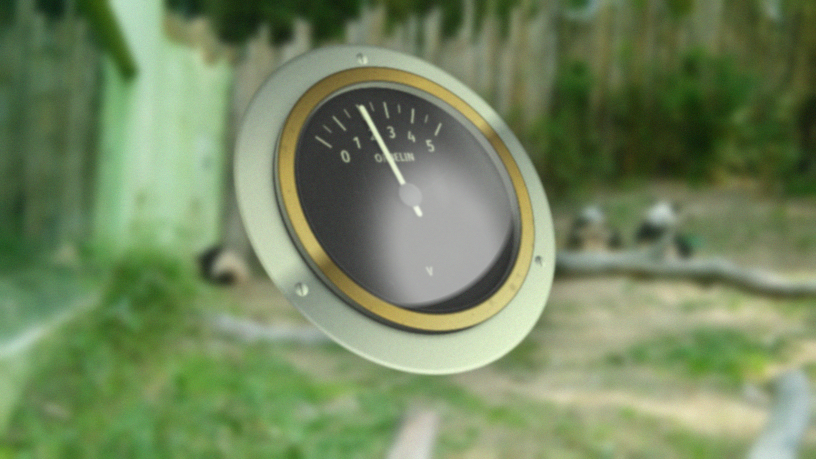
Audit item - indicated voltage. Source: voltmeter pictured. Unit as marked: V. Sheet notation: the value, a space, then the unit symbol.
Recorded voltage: 2 V
